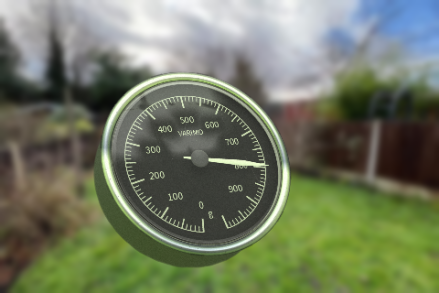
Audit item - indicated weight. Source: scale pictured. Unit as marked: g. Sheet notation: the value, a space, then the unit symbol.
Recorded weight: 800 g
